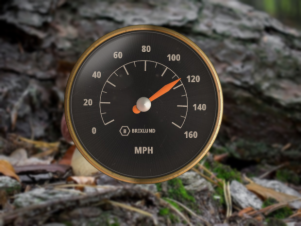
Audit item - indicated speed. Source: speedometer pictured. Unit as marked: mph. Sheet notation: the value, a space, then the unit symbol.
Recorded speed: 115 mph
